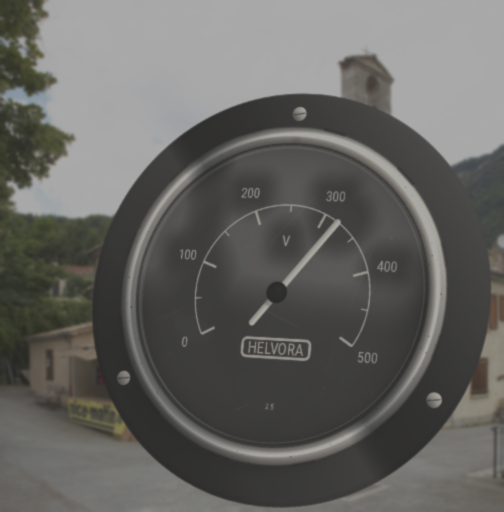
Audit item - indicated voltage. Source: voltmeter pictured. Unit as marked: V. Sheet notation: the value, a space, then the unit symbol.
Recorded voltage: 325 V
